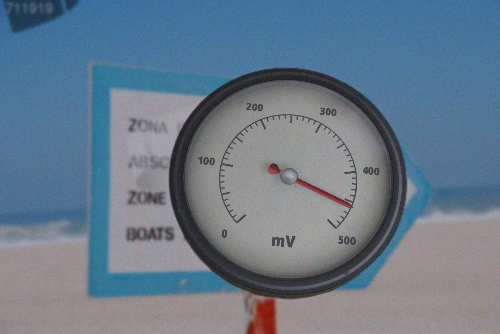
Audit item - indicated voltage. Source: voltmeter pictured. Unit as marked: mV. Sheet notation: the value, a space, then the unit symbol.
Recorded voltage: 460 mV
